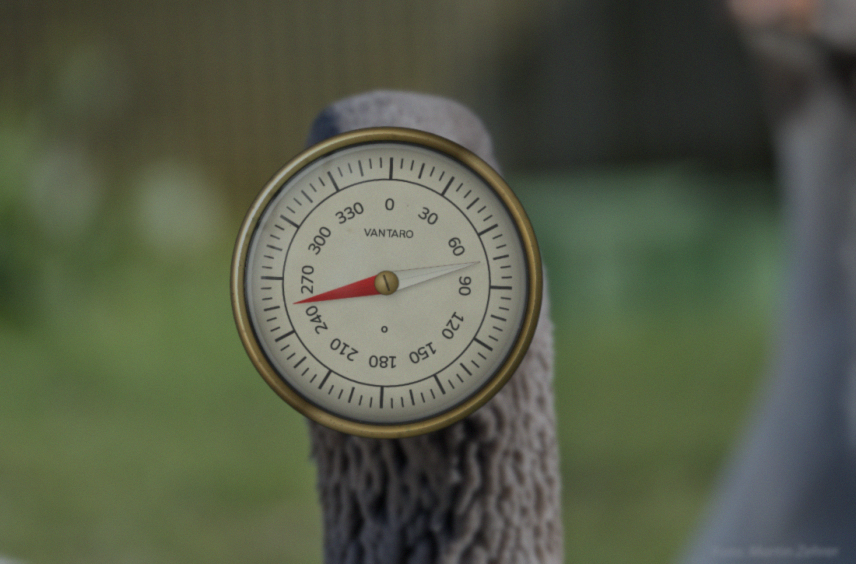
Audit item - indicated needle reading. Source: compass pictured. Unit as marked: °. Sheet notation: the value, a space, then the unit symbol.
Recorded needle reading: 255 °
